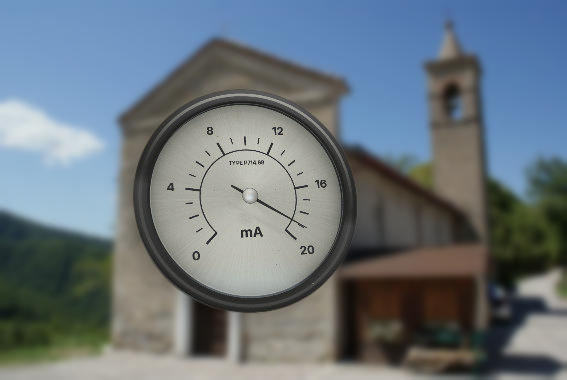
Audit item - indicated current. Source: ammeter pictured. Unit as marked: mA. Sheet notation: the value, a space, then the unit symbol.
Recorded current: 19 mA
